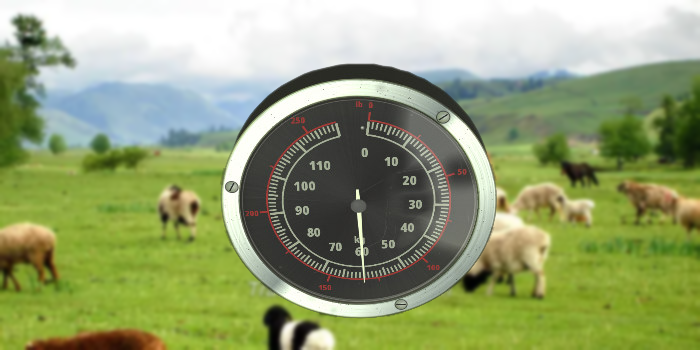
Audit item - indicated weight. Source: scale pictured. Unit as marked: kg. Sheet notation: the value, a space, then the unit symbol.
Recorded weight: 60 kg
